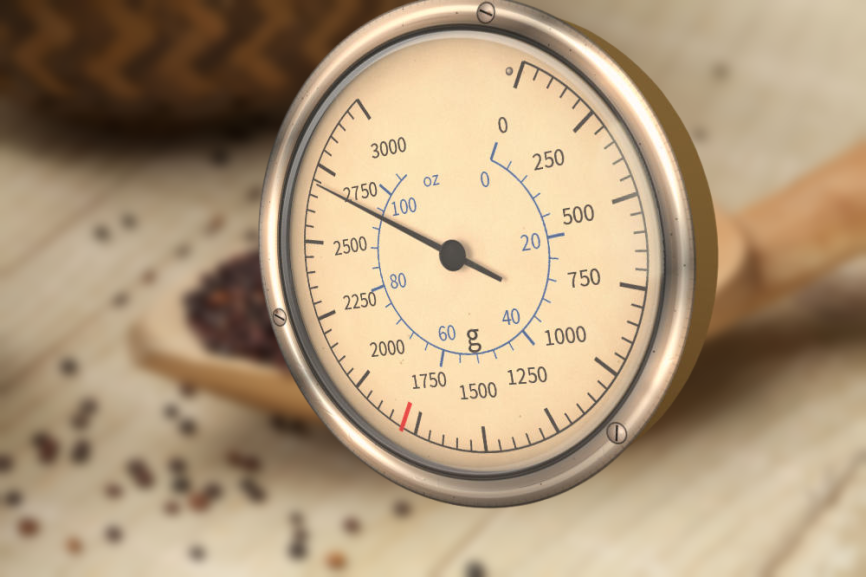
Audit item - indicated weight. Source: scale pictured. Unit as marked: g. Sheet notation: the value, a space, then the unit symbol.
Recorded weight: 2700 g
